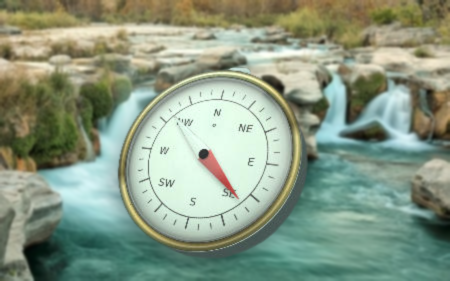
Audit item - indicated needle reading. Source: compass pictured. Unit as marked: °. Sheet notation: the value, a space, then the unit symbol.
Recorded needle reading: 130 °
